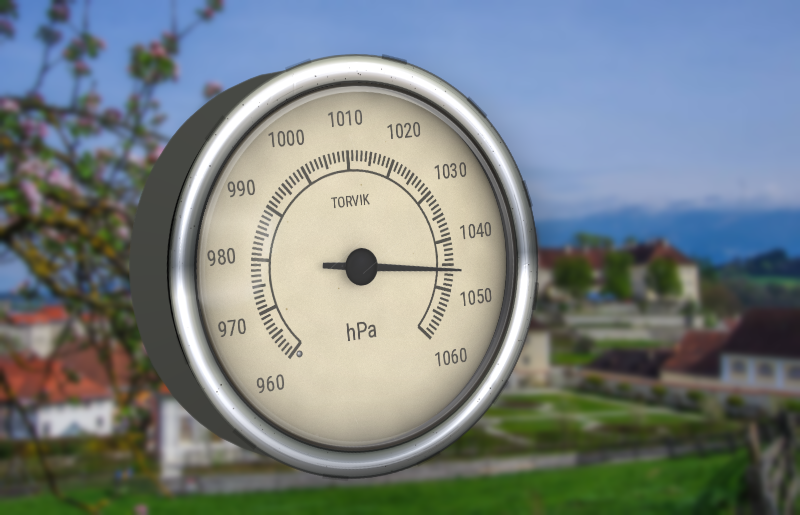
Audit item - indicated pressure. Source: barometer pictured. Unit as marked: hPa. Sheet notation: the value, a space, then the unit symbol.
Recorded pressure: 1046 hPa
